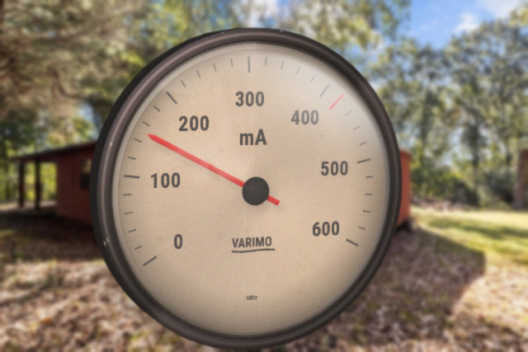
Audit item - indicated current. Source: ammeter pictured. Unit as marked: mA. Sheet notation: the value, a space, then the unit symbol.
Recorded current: 150 mA
